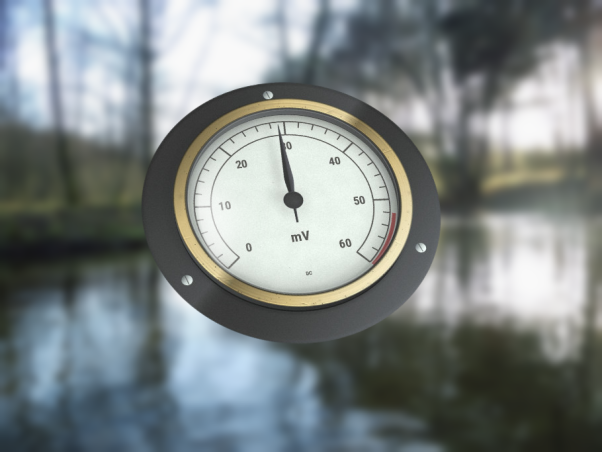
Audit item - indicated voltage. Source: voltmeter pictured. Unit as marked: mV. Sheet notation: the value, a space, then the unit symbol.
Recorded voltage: 29 mV
